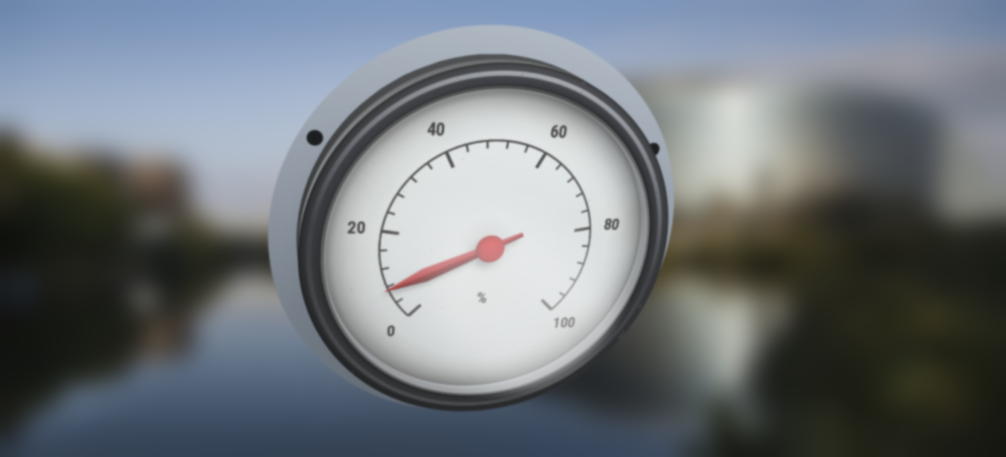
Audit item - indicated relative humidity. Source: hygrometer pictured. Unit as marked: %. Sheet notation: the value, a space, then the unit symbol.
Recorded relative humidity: 8 %
